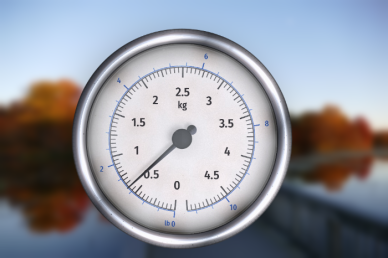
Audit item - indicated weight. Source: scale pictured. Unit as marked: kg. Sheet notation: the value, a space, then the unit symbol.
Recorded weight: 0.6 kg
